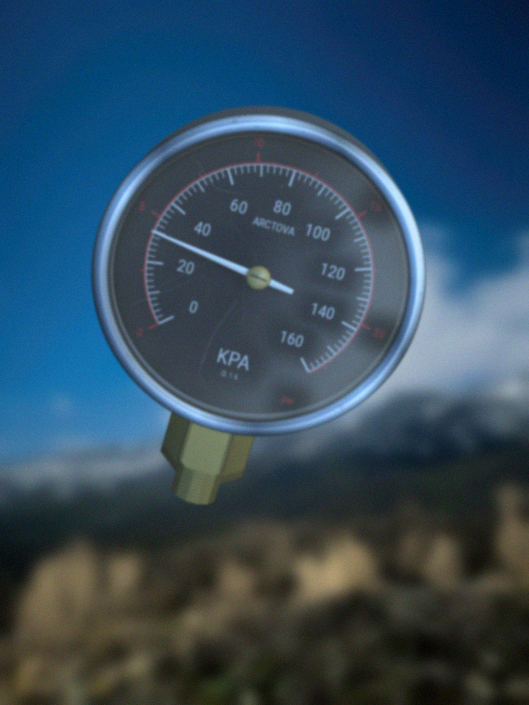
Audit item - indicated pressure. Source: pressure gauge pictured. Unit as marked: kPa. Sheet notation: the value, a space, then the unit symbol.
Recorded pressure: 30 kPa
